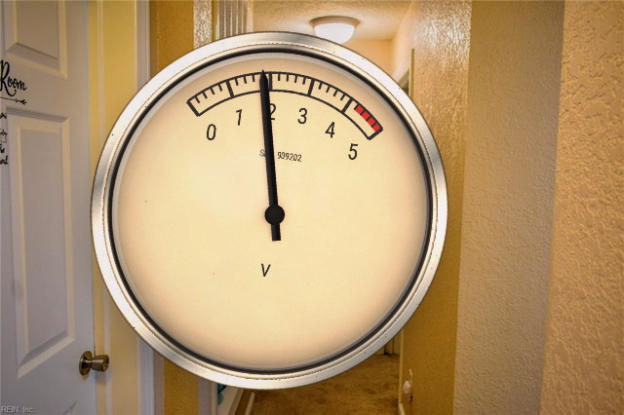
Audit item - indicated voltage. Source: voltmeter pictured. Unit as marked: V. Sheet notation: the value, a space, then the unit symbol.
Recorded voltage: 1.8 V
